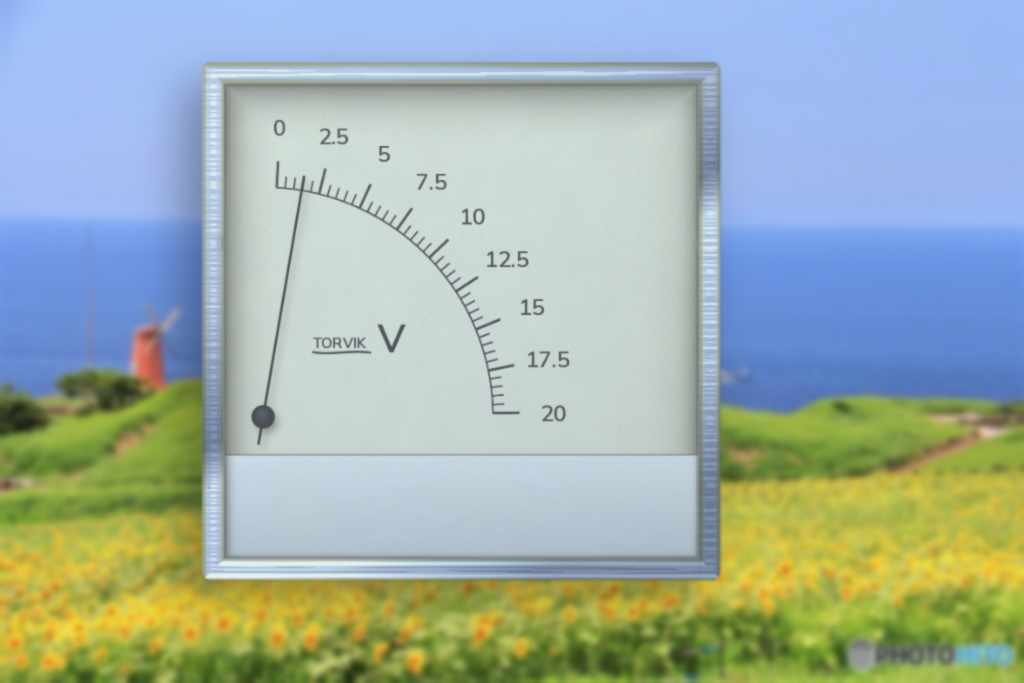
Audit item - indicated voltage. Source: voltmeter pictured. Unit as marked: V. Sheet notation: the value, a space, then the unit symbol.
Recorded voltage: 1.5 V
